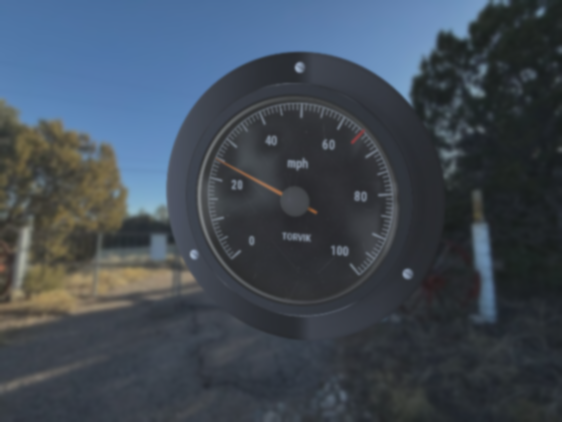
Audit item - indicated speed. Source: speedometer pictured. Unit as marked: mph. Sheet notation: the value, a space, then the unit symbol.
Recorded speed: 25 mph
